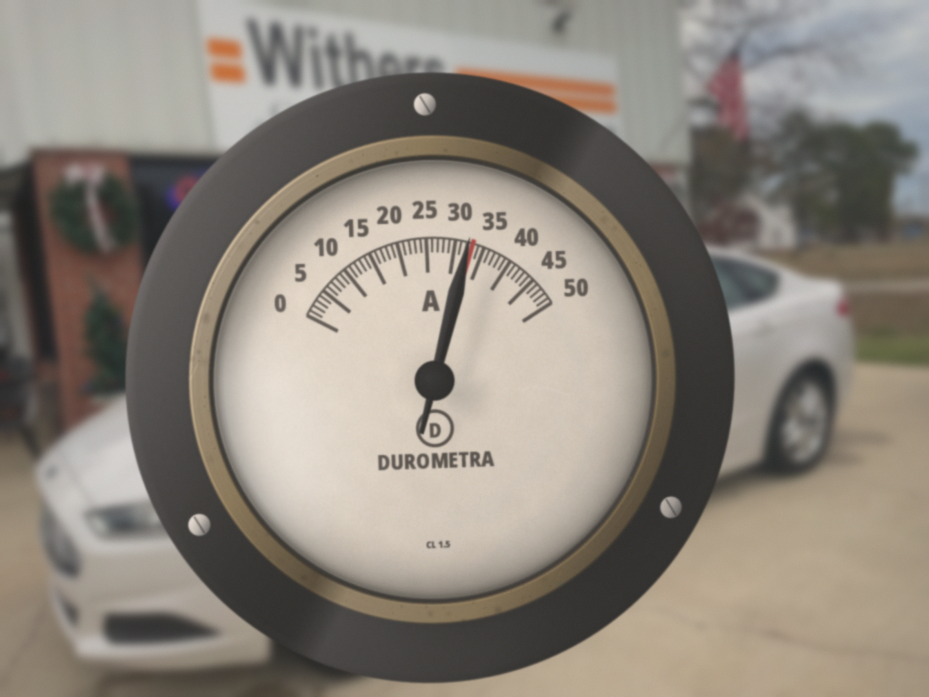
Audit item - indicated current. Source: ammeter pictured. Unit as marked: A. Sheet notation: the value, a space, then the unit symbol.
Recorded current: 32 A
